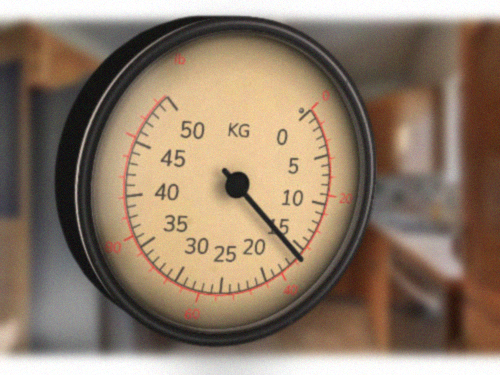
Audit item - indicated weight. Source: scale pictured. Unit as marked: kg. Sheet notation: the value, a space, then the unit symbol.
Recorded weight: 16 kg
